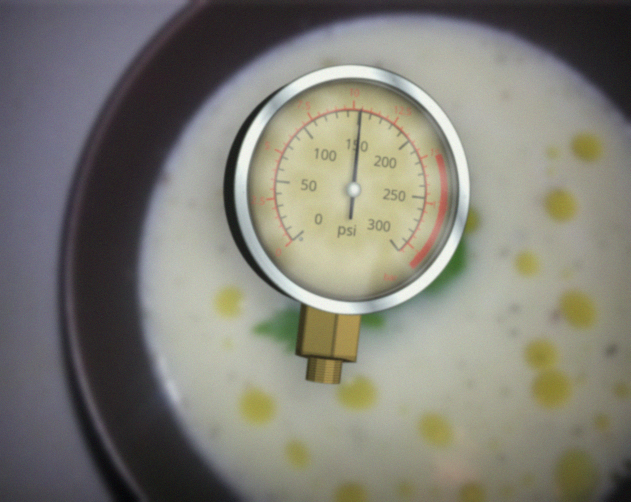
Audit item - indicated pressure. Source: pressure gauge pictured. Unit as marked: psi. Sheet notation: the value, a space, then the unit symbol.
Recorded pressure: 150 psi
